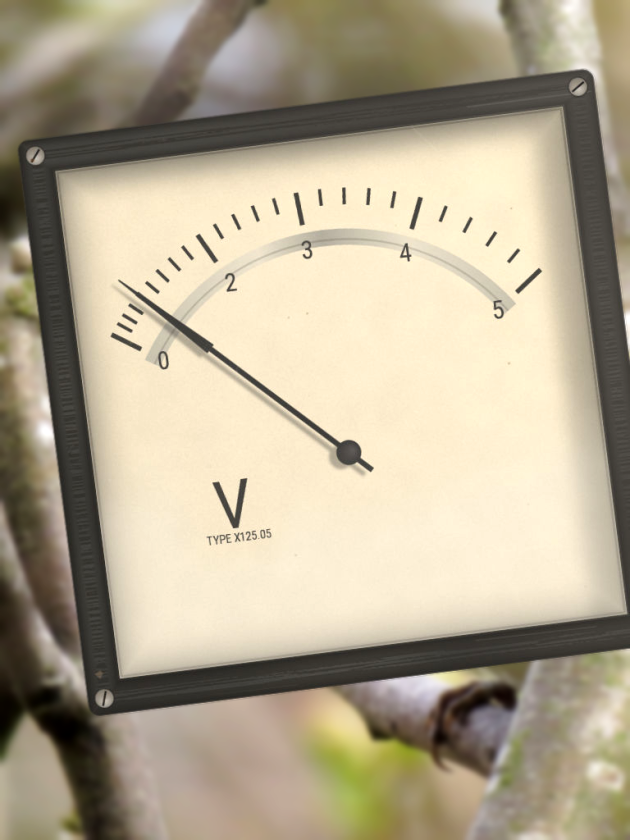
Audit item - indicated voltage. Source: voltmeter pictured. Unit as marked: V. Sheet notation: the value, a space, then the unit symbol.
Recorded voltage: 1 V
